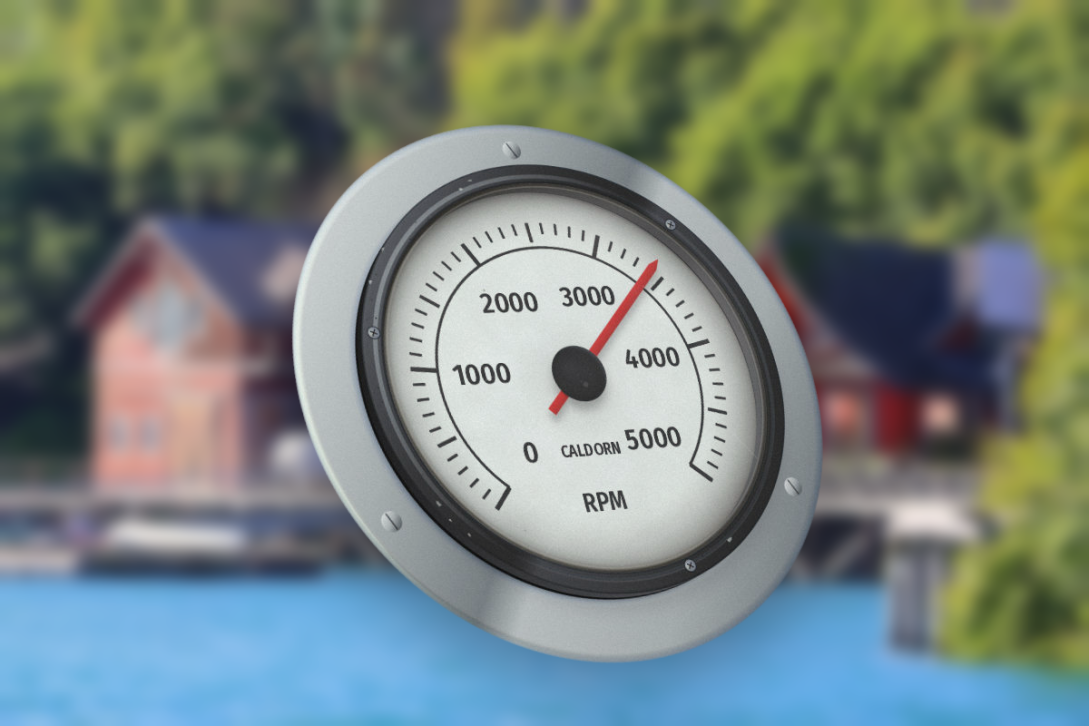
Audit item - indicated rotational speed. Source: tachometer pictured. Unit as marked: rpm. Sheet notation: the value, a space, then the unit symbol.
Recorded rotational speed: 3400 rpm
